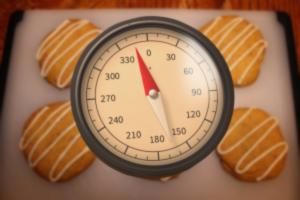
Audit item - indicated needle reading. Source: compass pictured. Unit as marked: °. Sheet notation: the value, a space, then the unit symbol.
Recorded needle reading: 345 °
